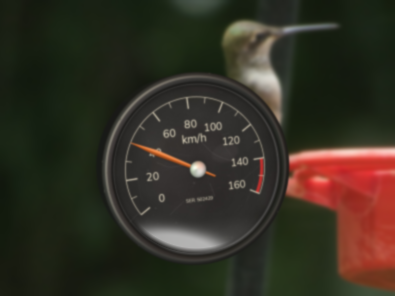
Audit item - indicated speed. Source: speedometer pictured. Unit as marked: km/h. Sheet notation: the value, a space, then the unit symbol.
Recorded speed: 40 km/h
